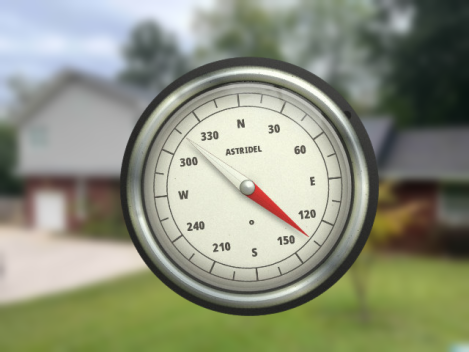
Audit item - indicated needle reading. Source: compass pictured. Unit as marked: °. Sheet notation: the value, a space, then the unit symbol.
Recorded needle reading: 135 °
